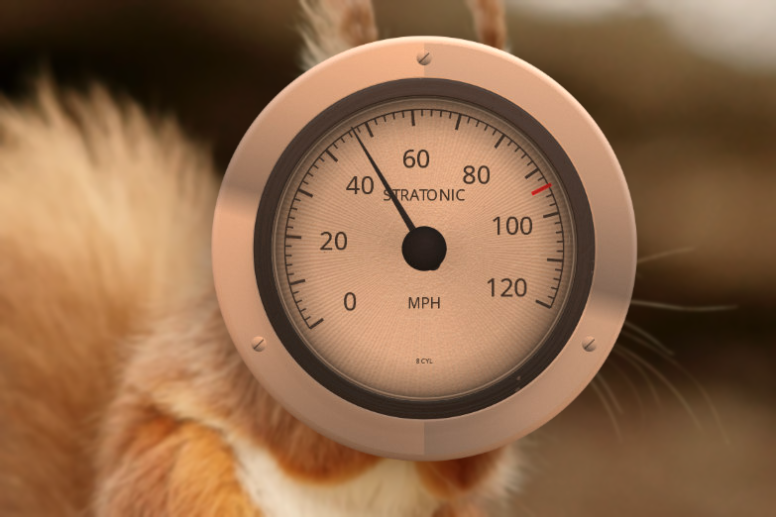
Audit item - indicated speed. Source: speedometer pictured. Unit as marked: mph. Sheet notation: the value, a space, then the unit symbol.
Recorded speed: 47 mph
